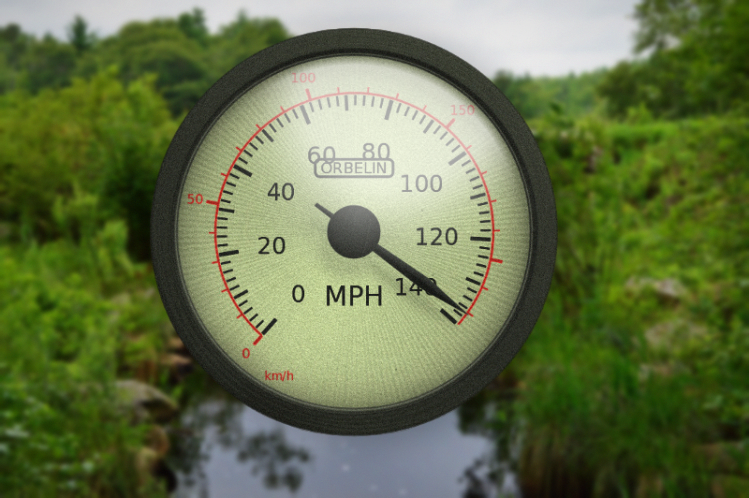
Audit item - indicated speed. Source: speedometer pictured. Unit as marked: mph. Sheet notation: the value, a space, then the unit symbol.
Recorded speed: 137 mph
